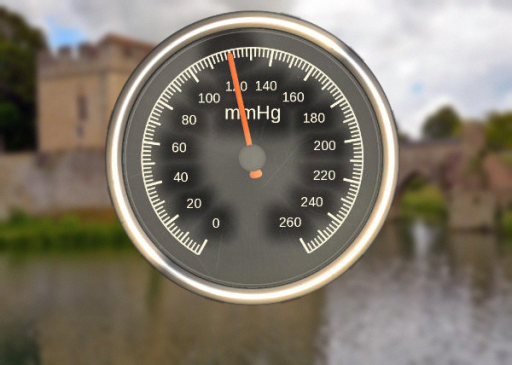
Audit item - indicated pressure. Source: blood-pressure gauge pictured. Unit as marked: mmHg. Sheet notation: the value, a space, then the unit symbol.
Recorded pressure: 120 mmHg
